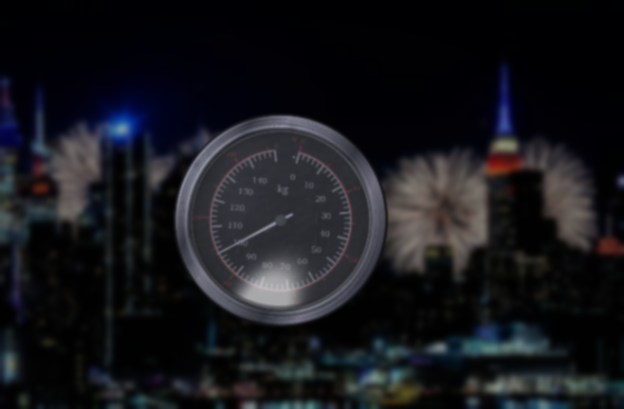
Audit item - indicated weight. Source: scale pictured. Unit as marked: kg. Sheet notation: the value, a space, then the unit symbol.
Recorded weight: 100 kg
